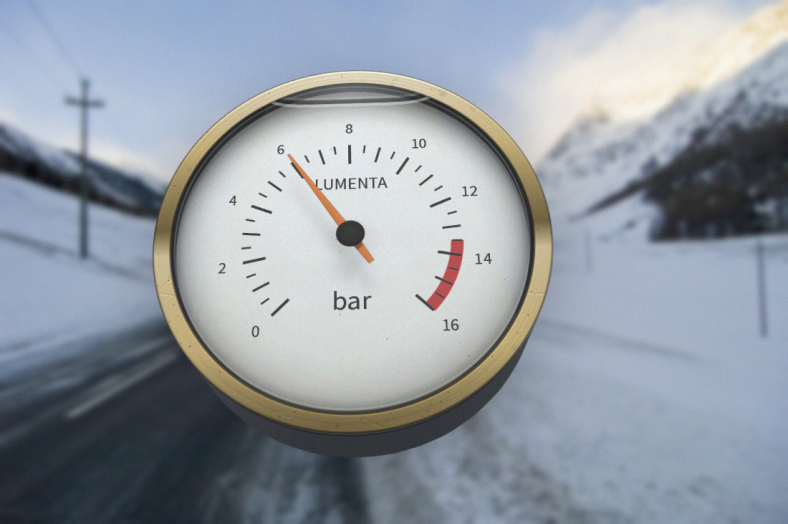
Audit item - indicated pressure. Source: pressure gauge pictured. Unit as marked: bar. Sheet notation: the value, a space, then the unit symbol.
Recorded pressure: 6 bar
